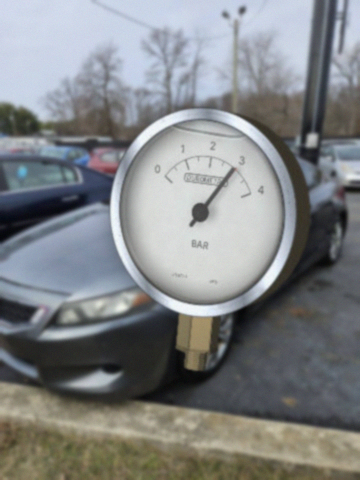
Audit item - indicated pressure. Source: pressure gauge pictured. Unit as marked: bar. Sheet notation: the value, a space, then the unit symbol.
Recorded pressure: 3 bar
